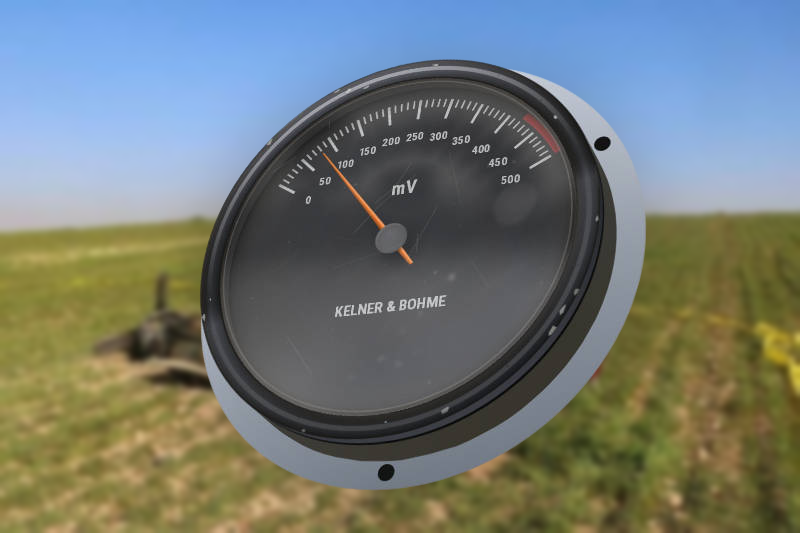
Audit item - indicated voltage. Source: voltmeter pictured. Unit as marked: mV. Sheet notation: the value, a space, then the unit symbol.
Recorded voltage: 80 mV
